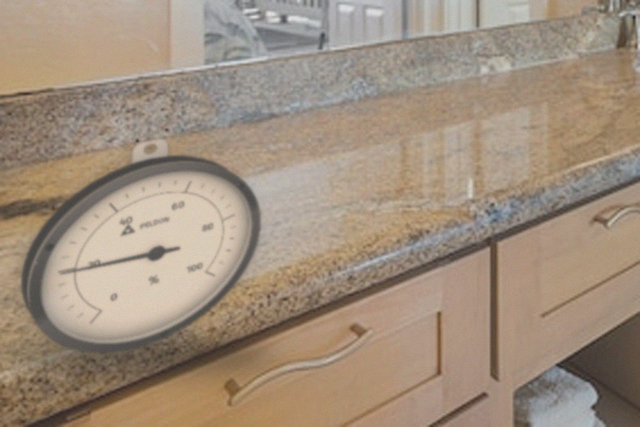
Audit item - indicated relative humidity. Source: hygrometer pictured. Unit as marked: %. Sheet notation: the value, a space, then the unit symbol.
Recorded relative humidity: 20 %
